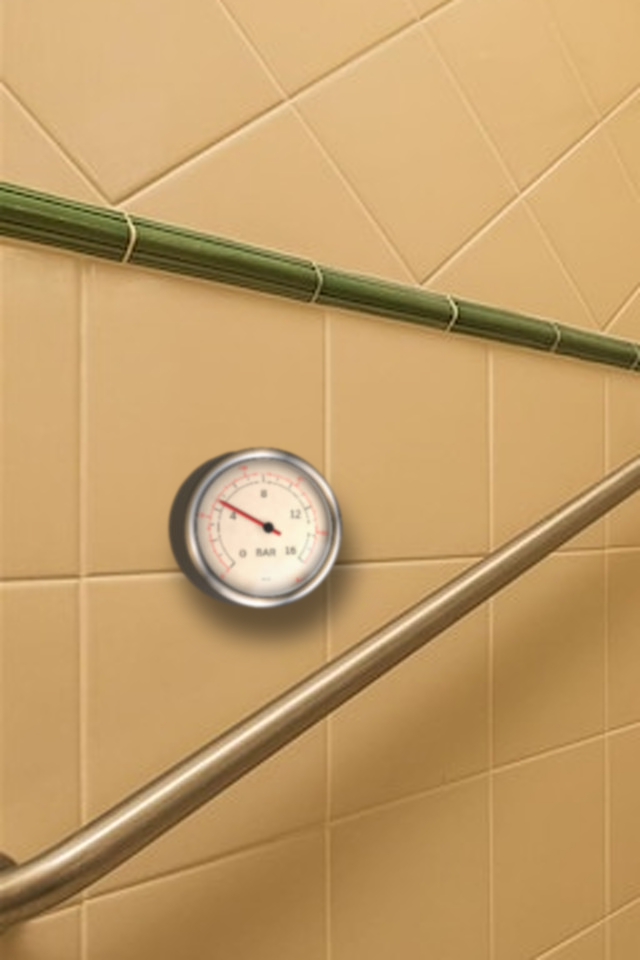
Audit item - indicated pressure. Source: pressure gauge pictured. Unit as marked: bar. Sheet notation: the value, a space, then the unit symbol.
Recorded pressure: 4.5 bar
